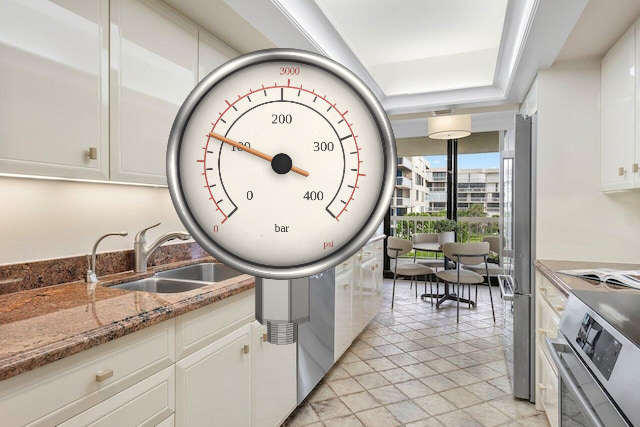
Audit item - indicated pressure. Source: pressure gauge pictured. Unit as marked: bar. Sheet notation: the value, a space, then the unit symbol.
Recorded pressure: 100 bar
